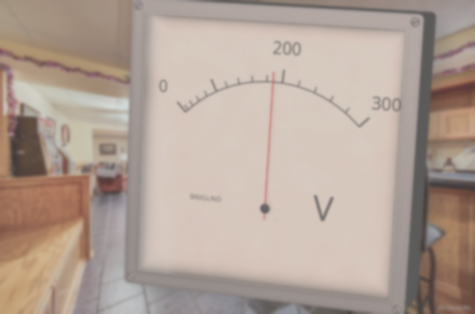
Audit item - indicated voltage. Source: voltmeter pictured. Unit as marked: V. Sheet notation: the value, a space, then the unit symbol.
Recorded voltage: 190 V
